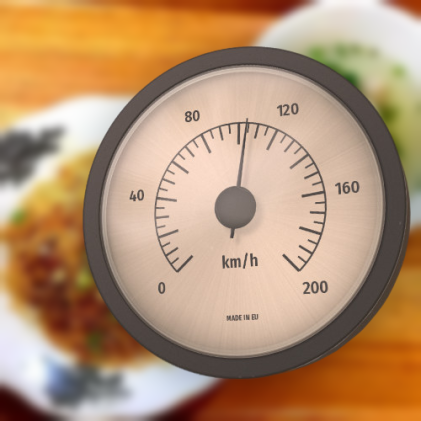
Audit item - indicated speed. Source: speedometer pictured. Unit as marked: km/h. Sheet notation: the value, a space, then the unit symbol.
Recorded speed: 105 km/h
